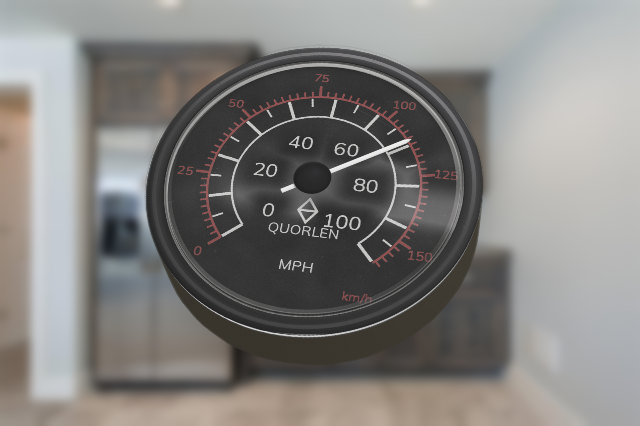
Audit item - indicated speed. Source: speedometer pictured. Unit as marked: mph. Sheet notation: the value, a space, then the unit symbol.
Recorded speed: 70 mph
